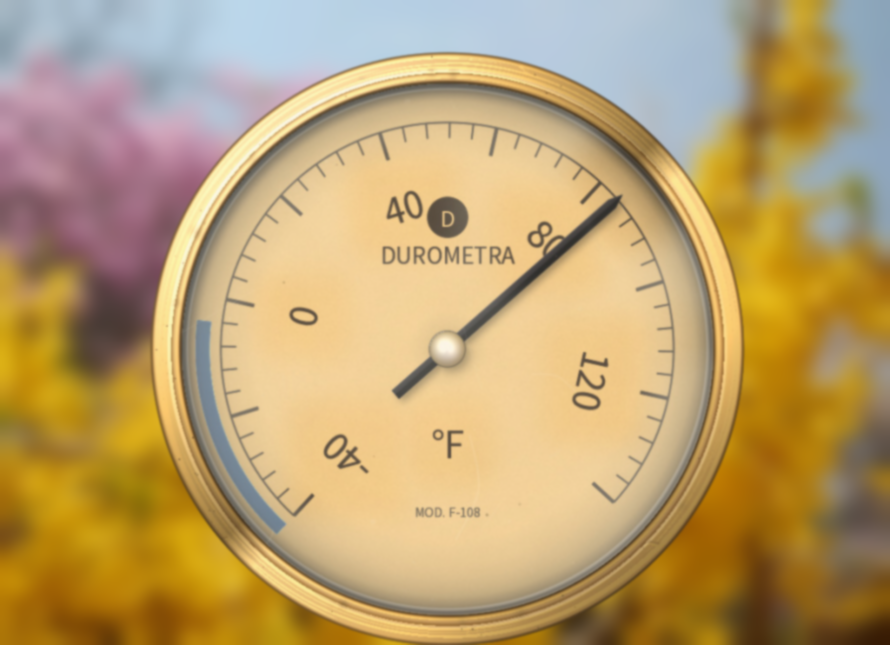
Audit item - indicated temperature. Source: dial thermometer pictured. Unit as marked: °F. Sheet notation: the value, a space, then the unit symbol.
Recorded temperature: 84 °F
